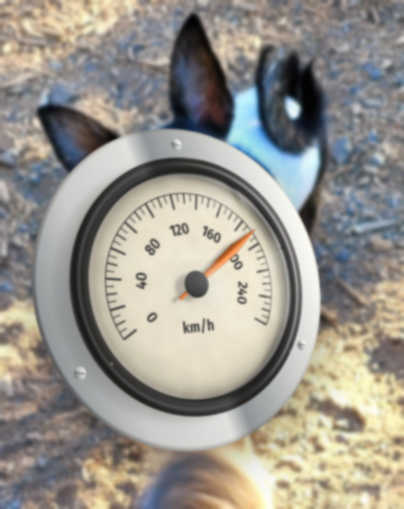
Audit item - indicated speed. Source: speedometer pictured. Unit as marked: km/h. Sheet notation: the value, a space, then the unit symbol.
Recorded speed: 190 km/h
